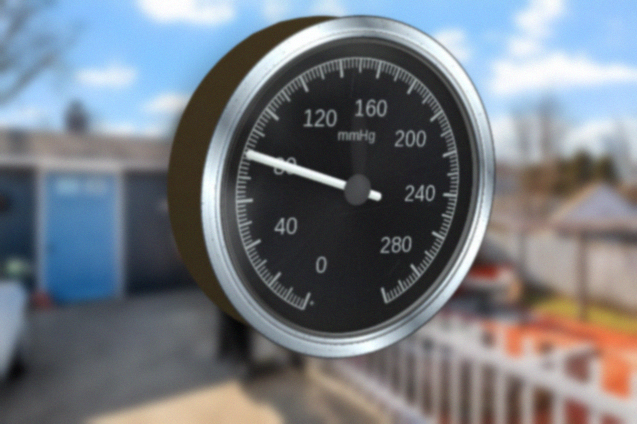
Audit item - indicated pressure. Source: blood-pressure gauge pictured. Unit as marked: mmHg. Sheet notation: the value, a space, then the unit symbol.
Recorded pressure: 80 mmHg
